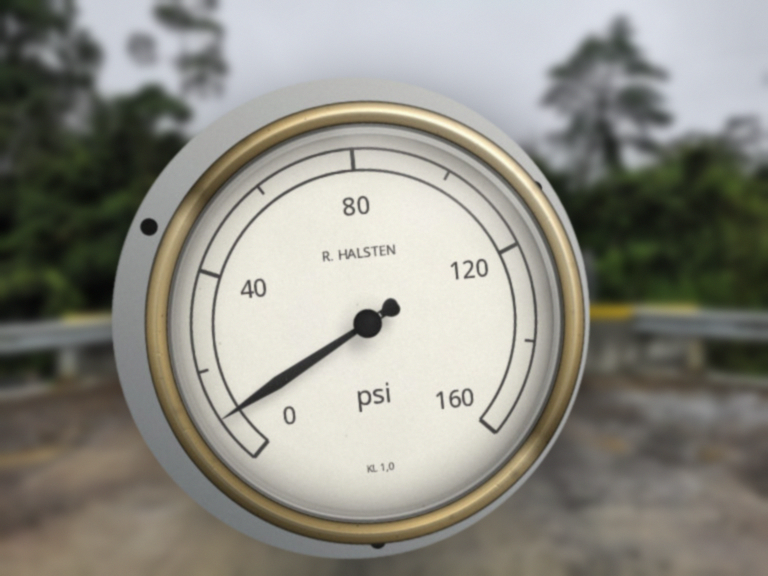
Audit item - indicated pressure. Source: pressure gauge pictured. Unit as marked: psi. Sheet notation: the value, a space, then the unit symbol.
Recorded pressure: 10 psi
